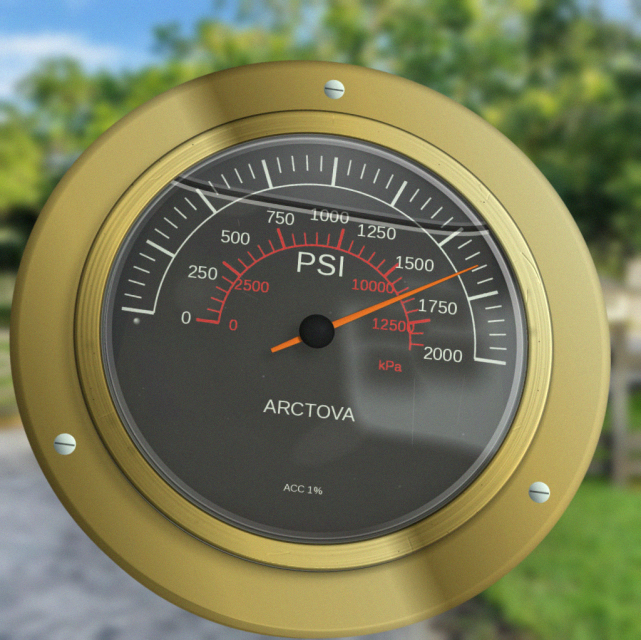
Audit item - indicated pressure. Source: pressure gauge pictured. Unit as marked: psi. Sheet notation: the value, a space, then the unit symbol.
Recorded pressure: 1650 psi
